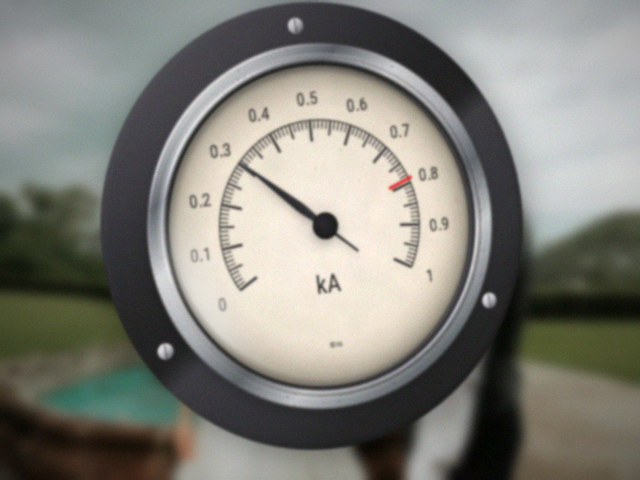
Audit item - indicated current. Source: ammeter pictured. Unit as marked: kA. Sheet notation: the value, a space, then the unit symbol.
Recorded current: 0.3 kA
